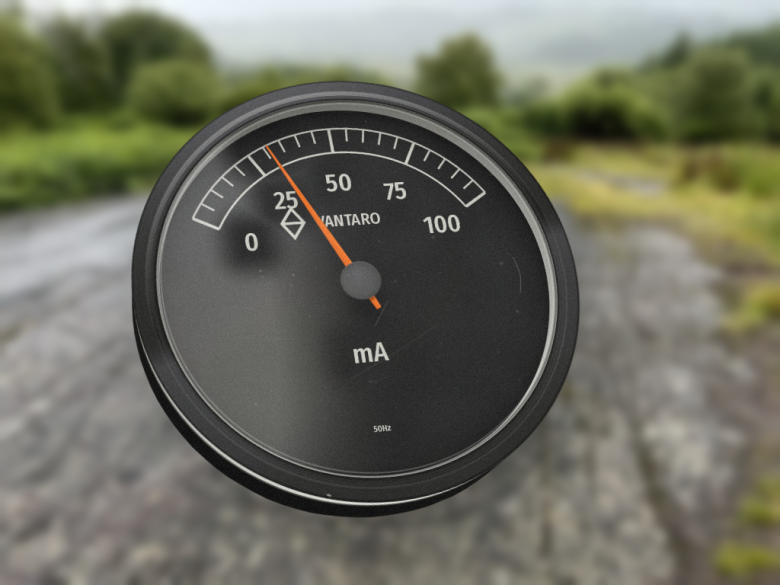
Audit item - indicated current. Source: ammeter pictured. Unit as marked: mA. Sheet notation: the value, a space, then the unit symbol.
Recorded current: 30 mA
